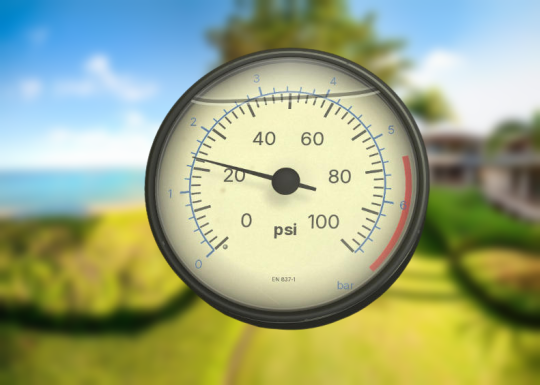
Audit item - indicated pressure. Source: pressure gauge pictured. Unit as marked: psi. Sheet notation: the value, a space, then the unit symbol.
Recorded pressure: 22 psi
